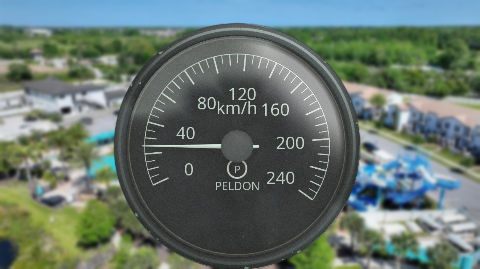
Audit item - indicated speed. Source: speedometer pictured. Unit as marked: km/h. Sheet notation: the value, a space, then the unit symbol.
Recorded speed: 25 km/h
